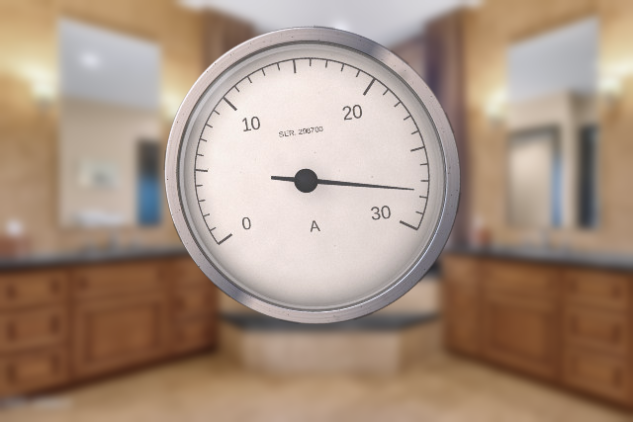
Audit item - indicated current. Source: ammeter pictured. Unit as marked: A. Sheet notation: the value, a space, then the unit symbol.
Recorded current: 27.5 A
